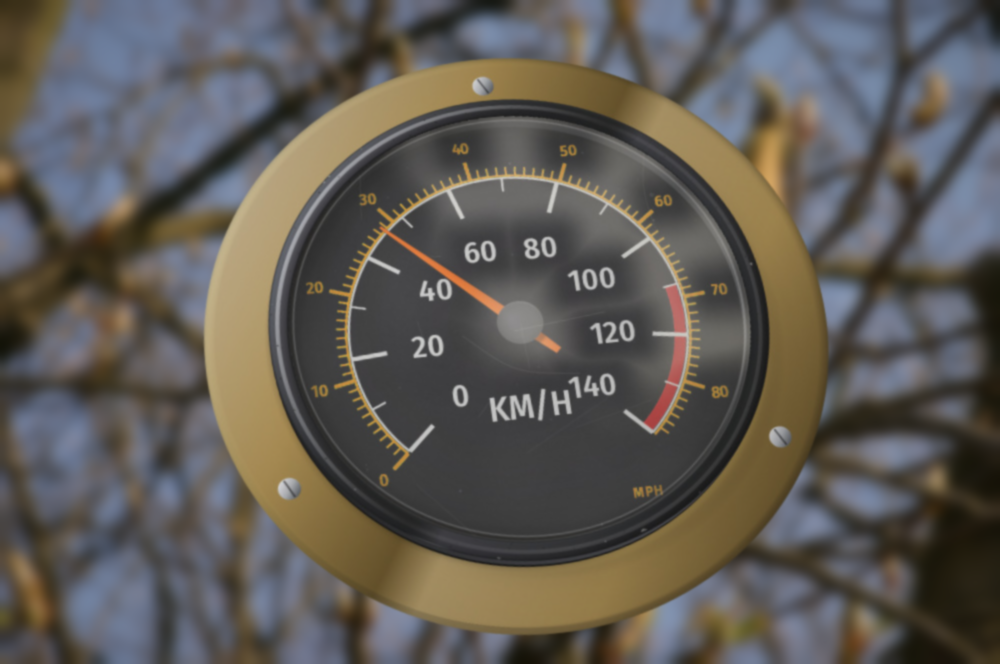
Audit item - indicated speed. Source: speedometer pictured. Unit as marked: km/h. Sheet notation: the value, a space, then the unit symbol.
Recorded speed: 45 km/h
